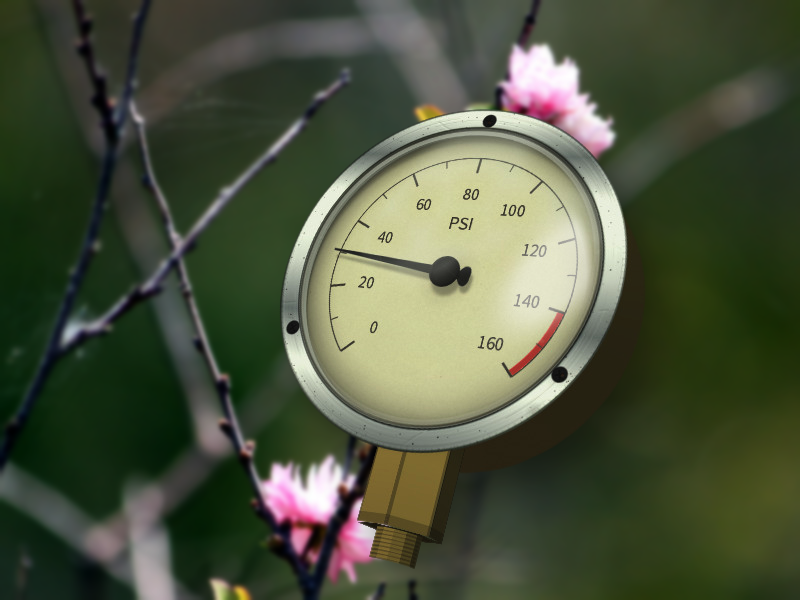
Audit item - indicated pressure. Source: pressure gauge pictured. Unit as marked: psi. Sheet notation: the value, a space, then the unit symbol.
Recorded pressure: 30 psi
